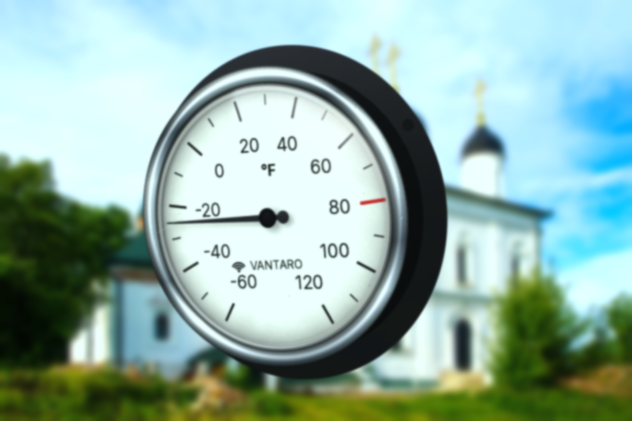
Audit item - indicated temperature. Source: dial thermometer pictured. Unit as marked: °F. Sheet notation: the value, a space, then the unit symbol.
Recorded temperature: -25 °F
